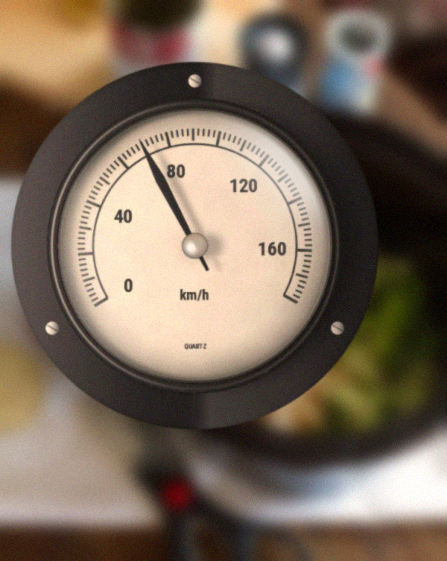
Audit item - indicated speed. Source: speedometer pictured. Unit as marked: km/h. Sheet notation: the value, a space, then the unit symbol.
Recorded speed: 70 km/h
